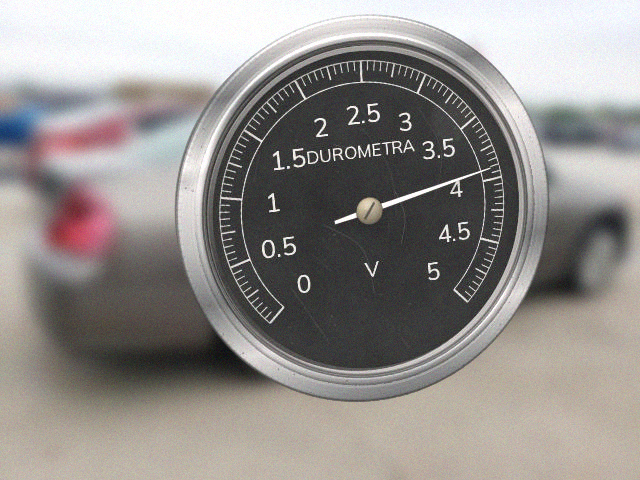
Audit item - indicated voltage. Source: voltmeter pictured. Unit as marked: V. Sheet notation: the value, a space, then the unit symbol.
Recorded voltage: 3.9 V
